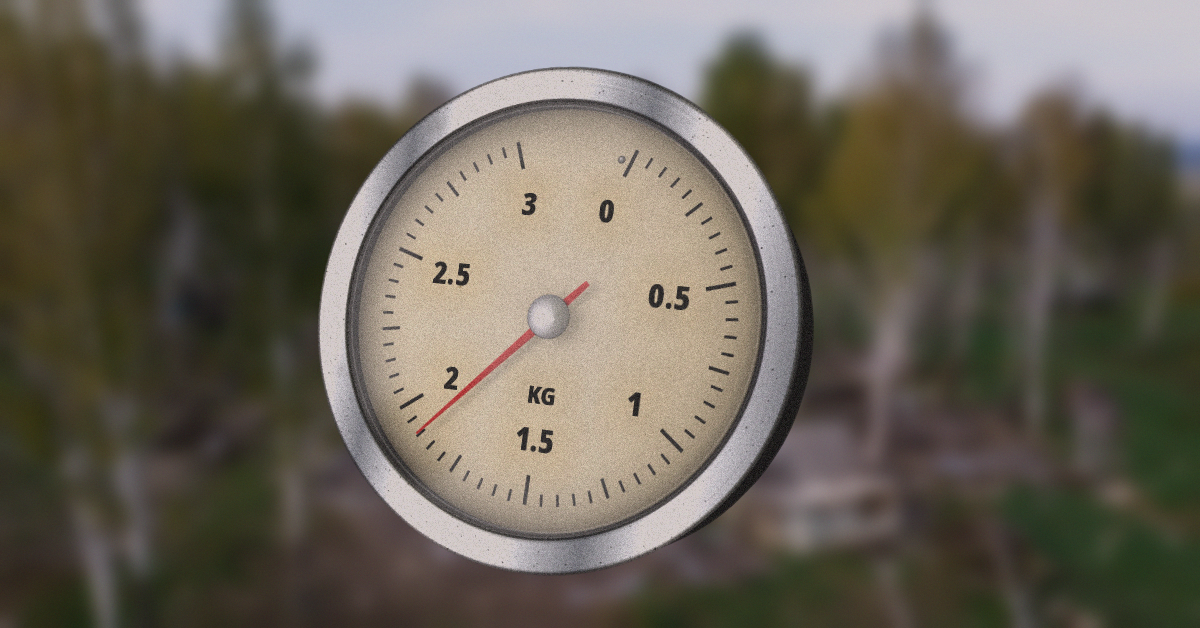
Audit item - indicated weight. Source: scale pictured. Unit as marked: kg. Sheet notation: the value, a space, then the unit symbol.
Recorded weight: 1.9 kg
